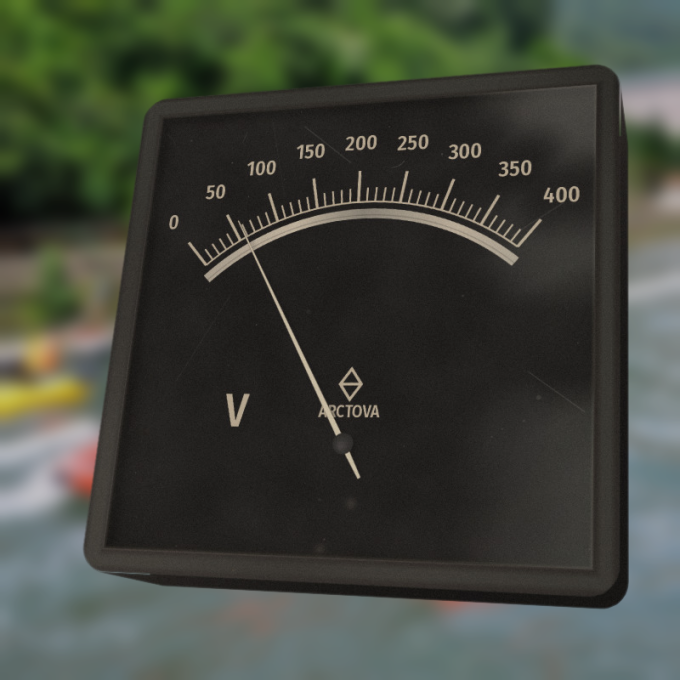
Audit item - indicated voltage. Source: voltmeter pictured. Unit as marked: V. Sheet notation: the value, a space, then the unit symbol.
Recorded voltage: 60 V
